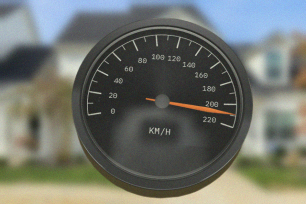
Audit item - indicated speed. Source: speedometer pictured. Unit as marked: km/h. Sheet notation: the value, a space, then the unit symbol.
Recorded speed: 210 km/h
